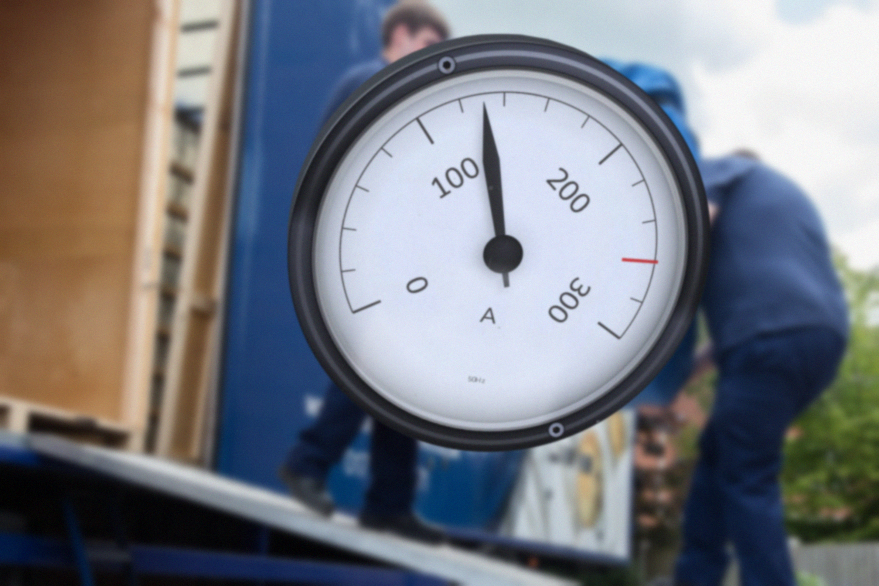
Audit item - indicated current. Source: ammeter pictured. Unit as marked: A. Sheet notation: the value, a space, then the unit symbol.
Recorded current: 130 A
